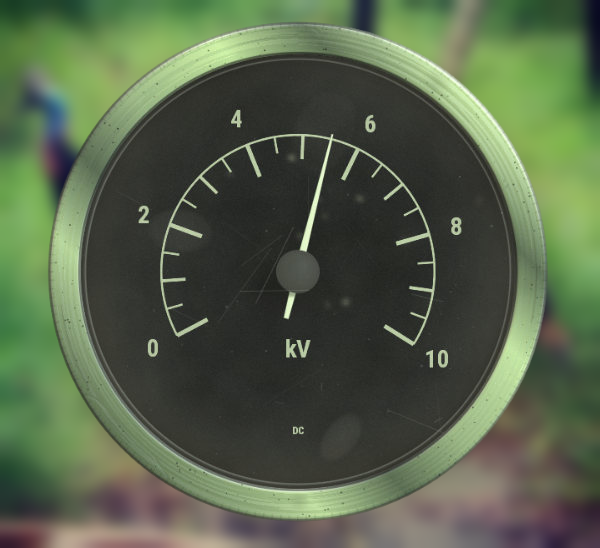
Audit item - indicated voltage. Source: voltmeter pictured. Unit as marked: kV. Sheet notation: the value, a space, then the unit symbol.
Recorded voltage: 5.5 kV
